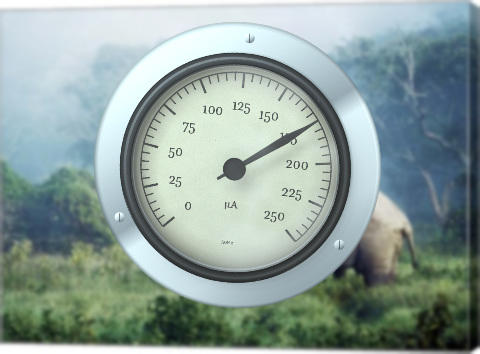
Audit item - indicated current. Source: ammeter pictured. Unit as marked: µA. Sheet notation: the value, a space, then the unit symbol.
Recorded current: 175 µA
